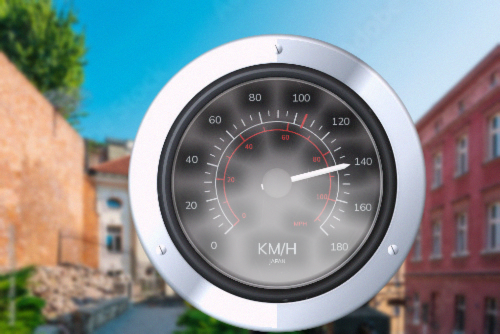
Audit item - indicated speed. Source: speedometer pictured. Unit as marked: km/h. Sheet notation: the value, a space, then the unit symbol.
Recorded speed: 140 km/h
